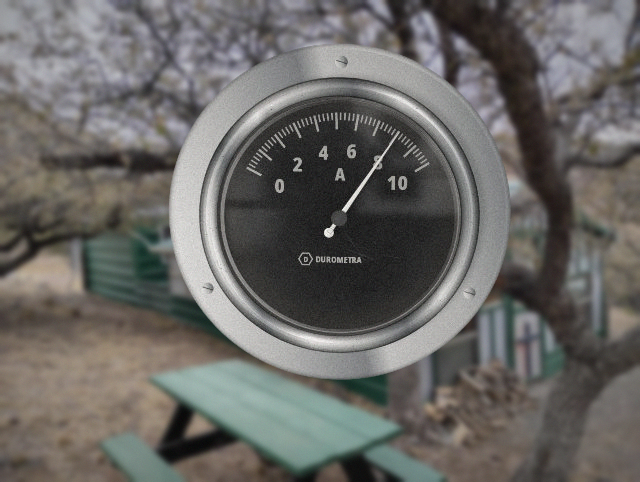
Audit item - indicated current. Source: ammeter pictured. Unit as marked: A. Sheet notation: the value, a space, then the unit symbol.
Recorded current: 8 A
